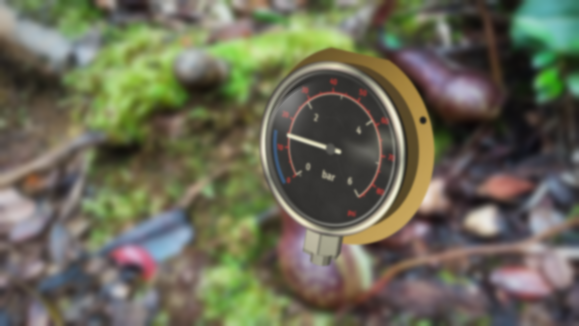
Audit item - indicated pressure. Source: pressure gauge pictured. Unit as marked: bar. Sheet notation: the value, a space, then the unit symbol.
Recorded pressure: 1 bar
